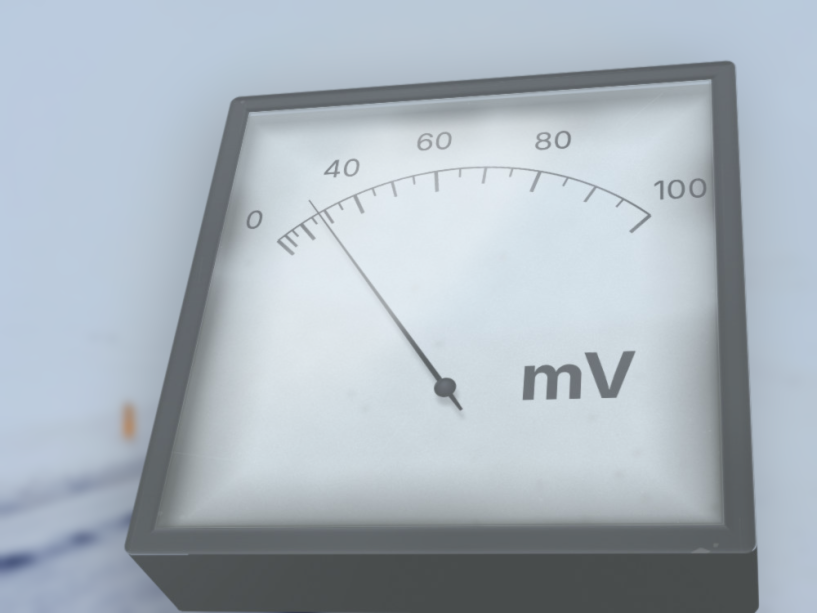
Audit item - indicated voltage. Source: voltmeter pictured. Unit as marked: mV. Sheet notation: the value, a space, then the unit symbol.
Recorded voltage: 27.5 mV
